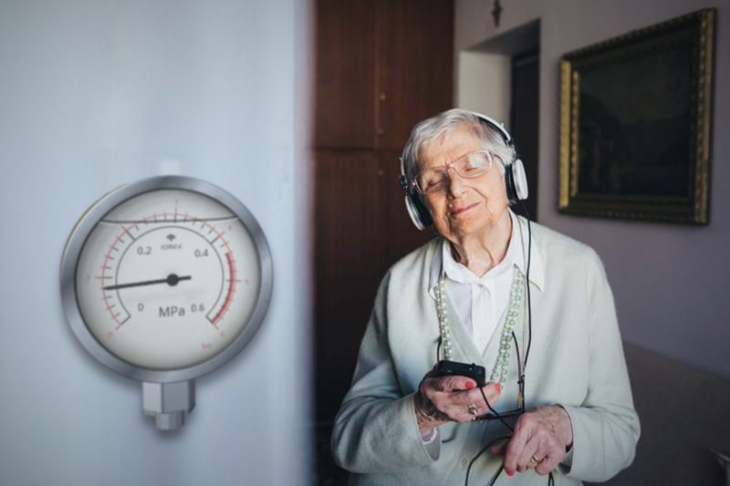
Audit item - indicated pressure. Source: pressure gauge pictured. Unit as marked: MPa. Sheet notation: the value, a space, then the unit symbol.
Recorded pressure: 0.08 MPa
